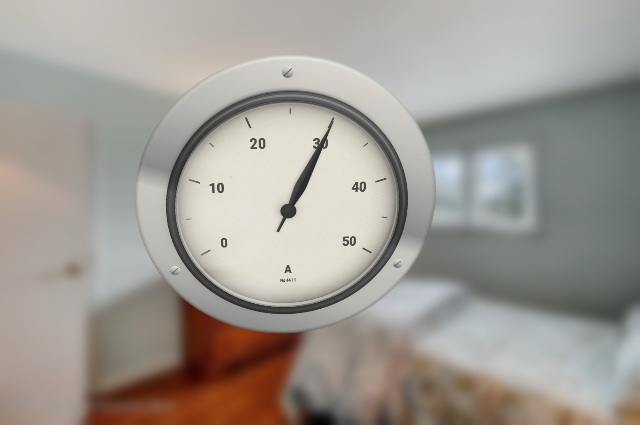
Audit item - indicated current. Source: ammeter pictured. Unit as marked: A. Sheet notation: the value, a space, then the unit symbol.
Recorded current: 30 A
